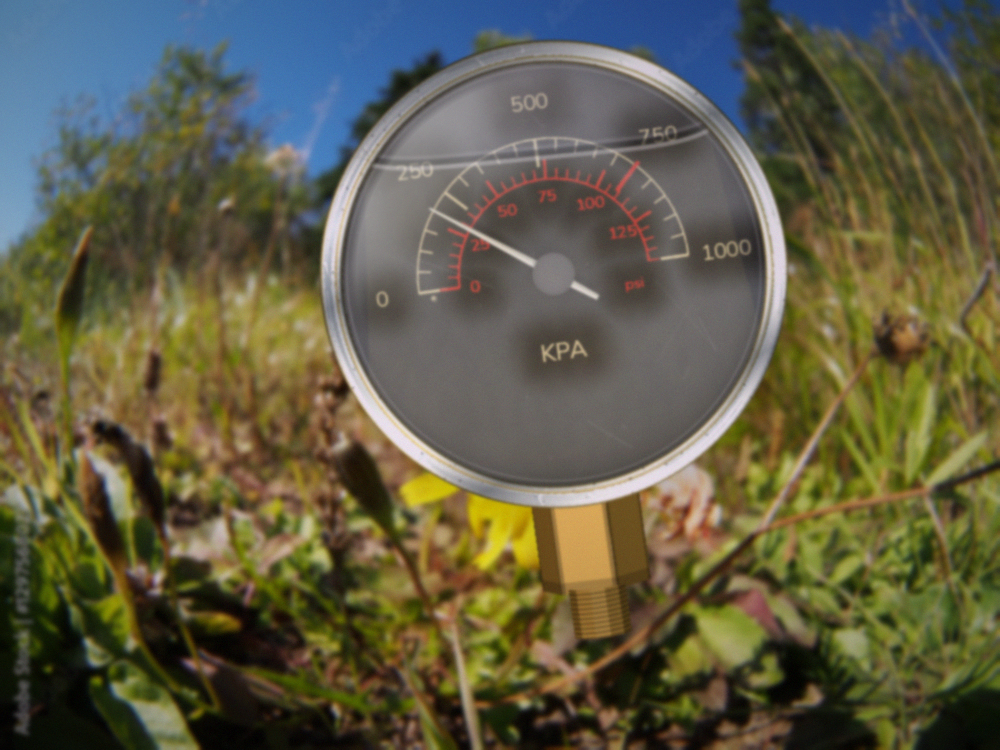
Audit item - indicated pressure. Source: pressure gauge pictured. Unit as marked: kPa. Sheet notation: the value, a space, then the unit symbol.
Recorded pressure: 200 kPa
